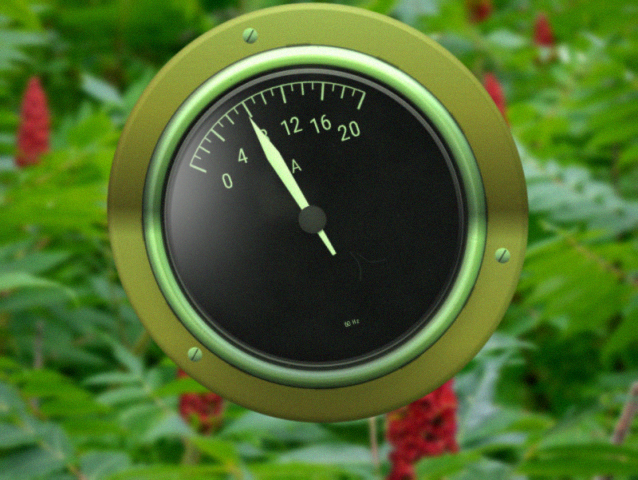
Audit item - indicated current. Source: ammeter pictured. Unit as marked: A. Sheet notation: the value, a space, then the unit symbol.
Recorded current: 8 A
